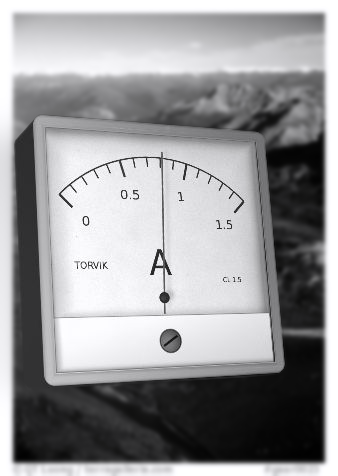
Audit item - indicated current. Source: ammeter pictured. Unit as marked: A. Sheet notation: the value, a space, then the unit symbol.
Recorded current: 0.8 A
